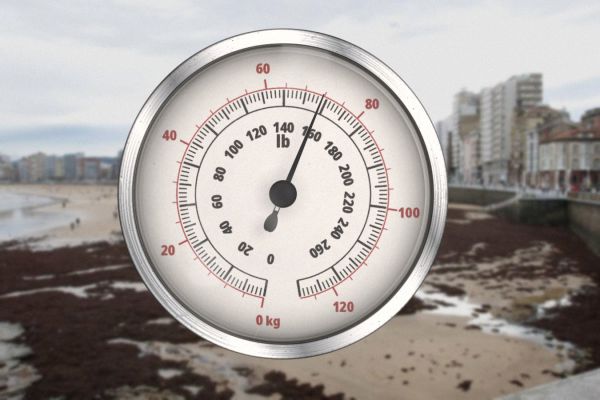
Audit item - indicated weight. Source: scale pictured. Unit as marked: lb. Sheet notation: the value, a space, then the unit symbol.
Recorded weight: 158 lb
